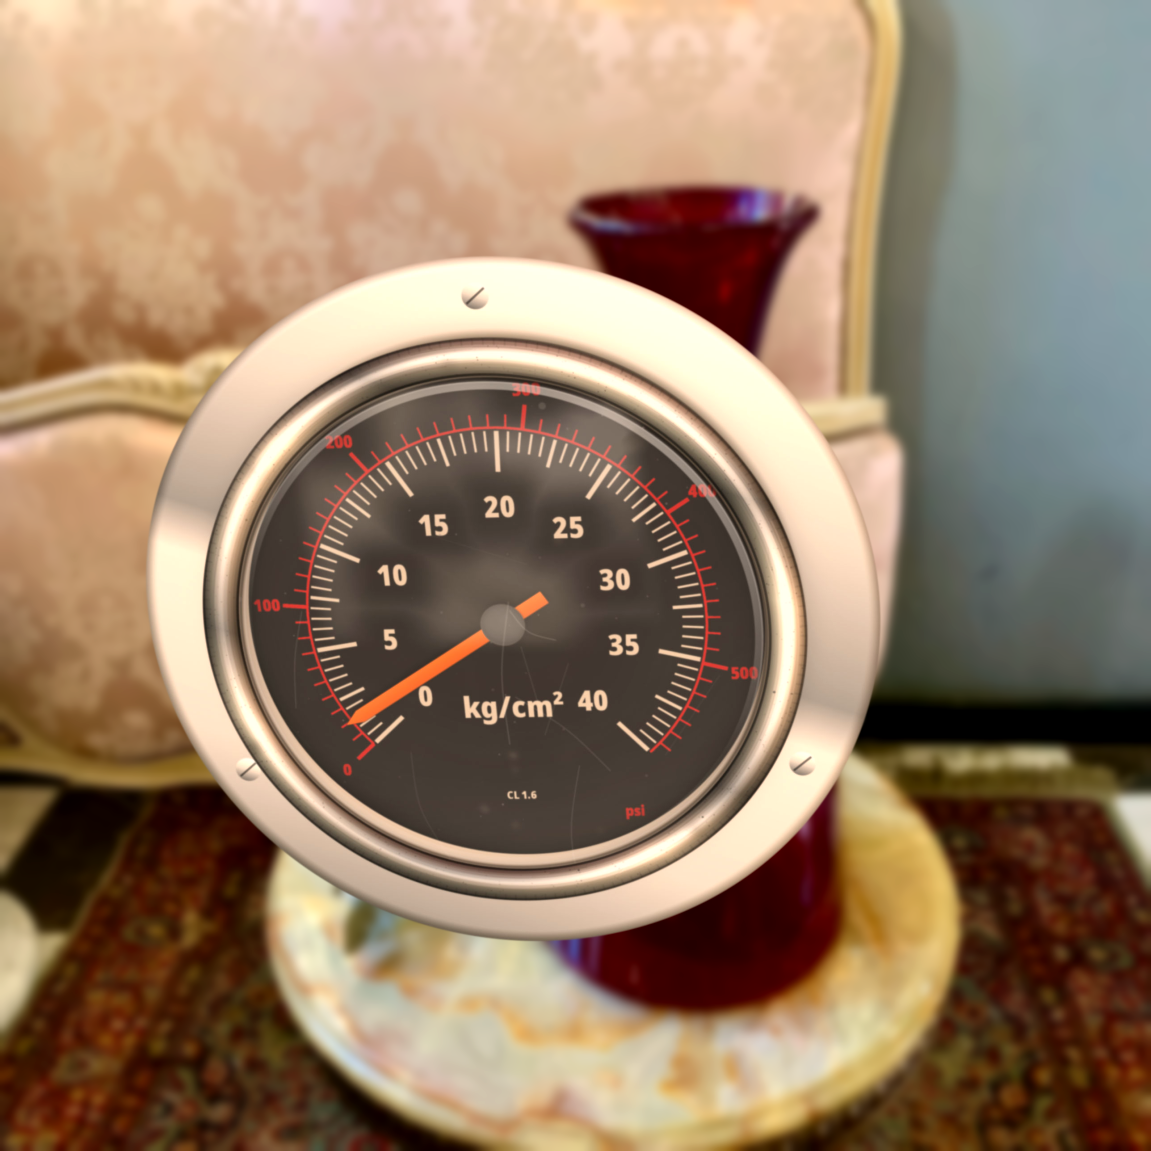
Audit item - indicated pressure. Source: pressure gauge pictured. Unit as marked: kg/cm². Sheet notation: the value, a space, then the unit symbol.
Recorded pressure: 1.5 kg/cm²
